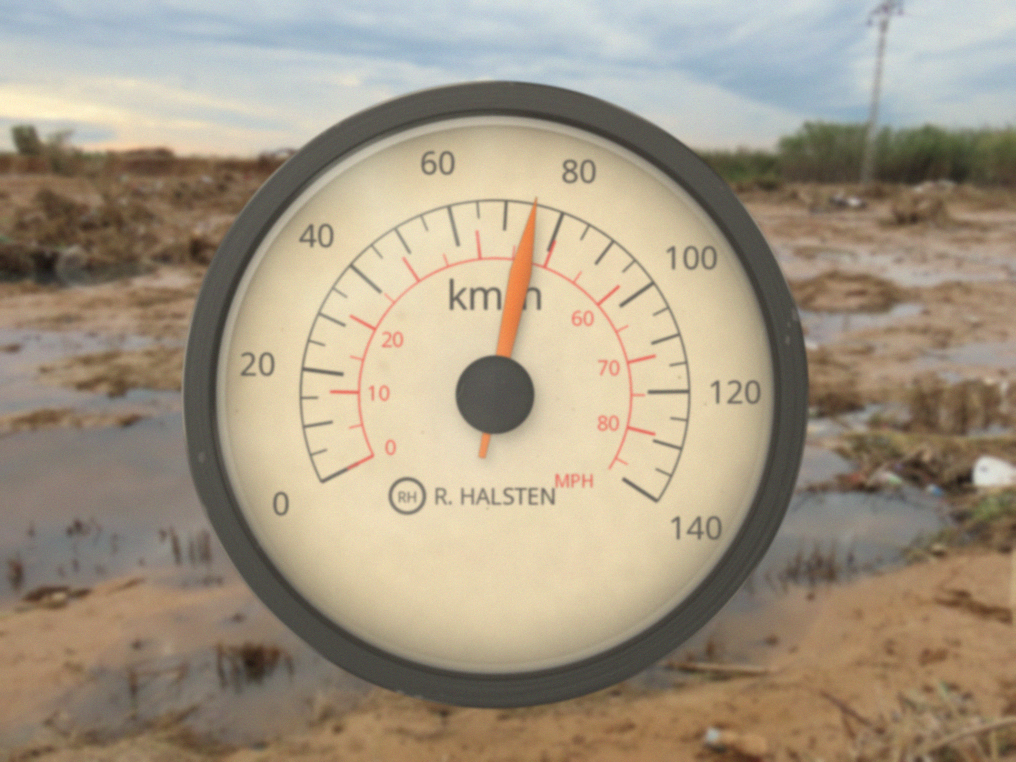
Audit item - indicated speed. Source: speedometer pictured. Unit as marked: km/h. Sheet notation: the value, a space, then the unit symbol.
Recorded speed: 75 km/h
